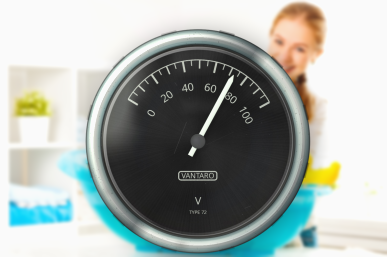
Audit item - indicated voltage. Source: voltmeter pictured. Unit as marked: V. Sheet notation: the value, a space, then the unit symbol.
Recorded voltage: 72.5 V
